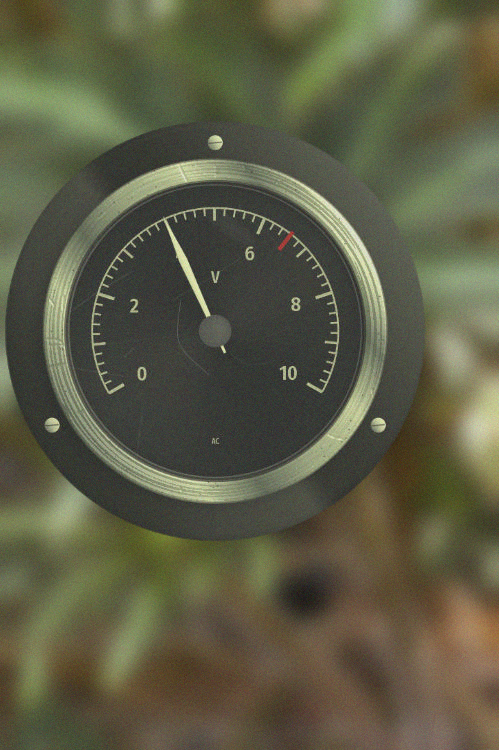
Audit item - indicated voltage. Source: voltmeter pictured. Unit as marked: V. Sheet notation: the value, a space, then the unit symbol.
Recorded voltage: 4 V
